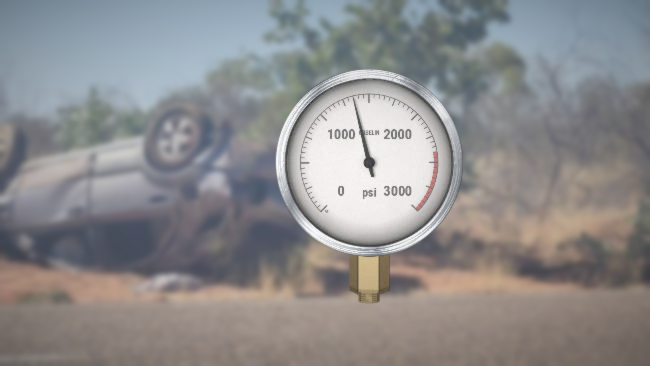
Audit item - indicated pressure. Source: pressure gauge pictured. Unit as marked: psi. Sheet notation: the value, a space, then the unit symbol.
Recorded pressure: 1350 psi
